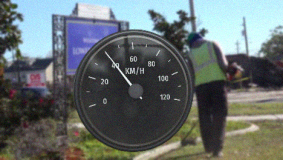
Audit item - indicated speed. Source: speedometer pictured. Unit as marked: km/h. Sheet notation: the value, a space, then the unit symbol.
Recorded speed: 40 km/h
